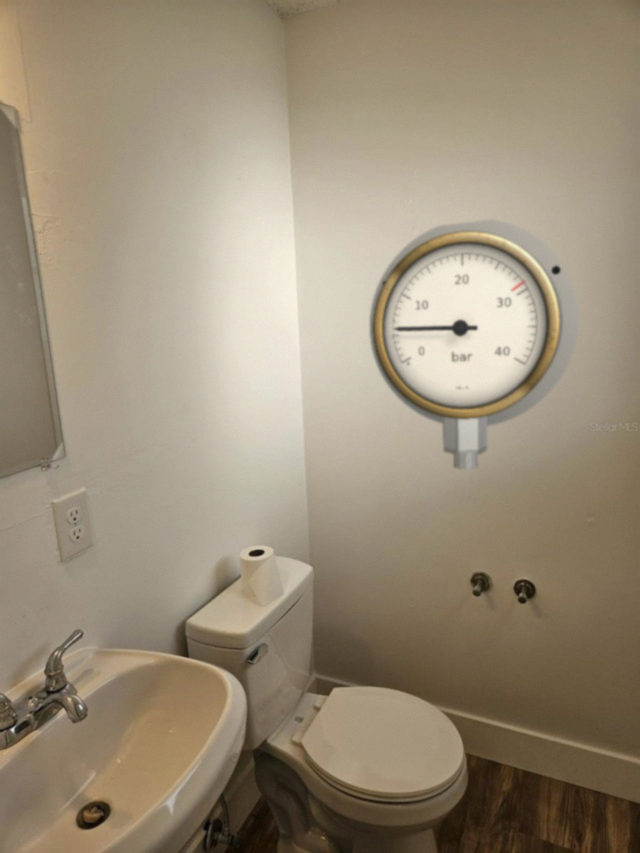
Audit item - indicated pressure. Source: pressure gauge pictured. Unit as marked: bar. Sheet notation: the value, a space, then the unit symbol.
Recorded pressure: 5 bar
